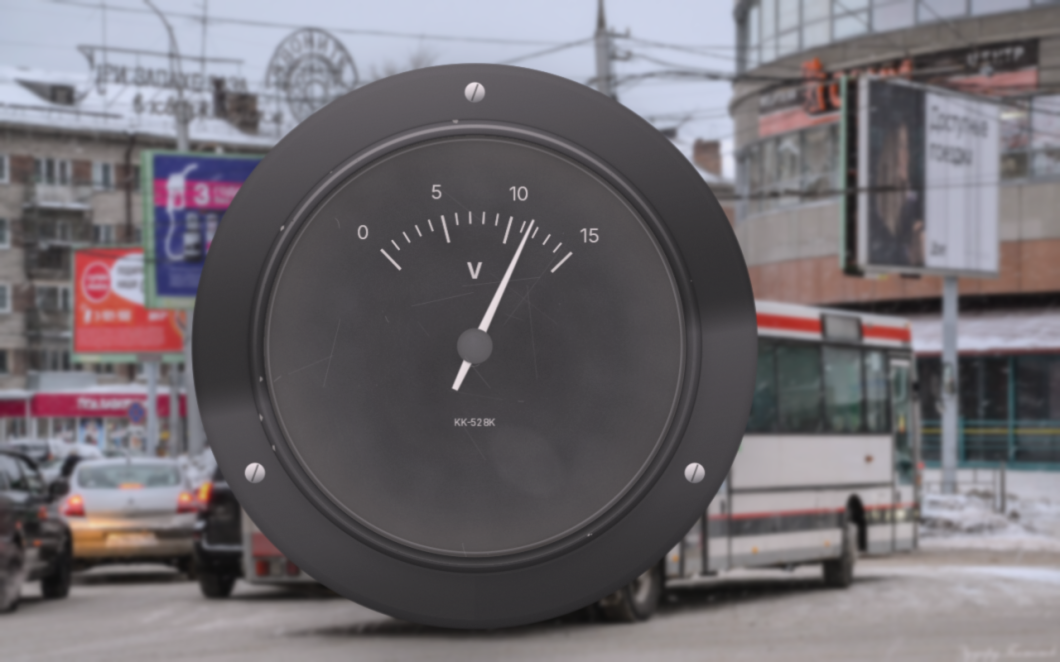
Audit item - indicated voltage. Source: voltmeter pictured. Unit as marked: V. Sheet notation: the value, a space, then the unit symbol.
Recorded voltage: 11.5 V
